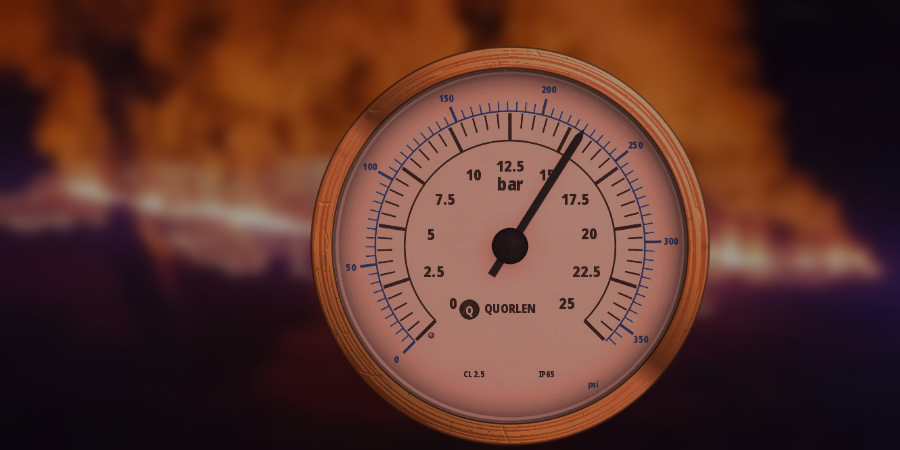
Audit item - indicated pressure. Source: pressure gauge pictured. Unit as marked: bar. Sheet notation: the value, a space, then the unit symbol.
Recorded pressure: 15.5 bar
